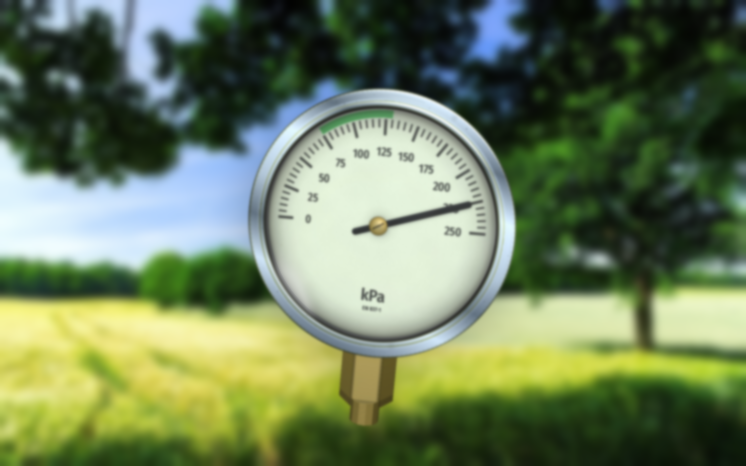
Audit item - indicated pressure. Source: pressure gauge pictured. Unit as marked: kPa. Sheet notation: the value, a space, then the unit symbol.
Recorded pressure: 225 kPa
